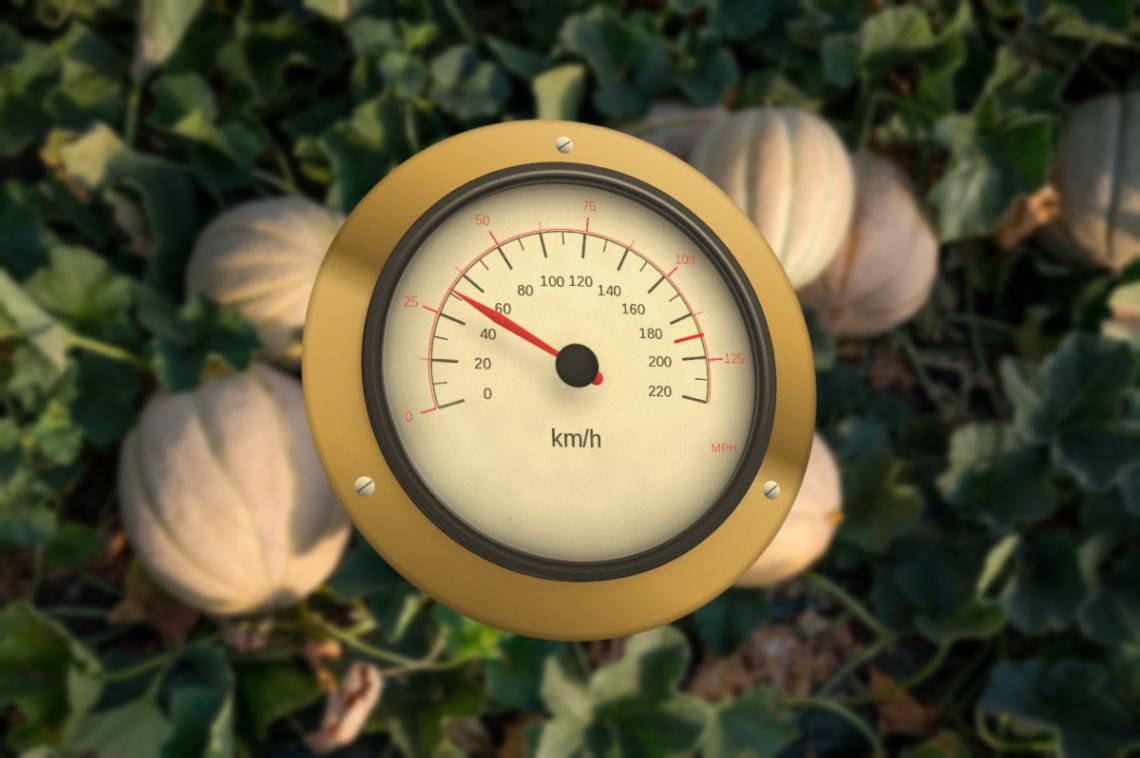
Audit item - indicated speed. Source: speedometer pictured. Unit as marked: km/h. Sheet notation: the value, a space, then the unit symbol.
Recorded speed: 50 km/h
